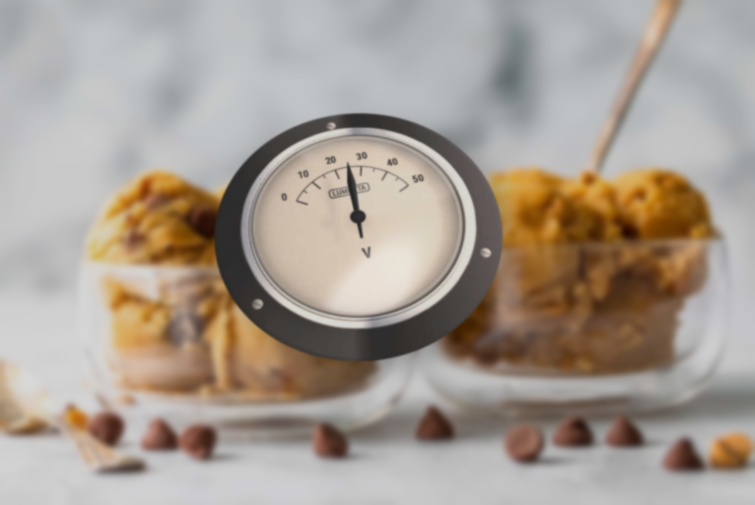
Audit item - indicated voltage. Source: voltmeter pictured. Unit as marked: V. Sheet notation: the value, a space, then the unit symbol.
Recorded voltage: 25 V
